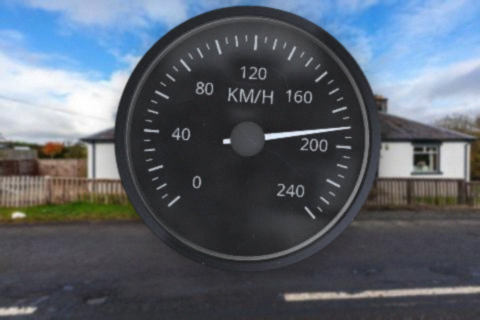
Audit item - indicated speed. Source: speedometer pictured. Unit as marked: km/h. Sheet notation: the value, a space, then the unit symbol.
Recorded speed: 190 km/h
